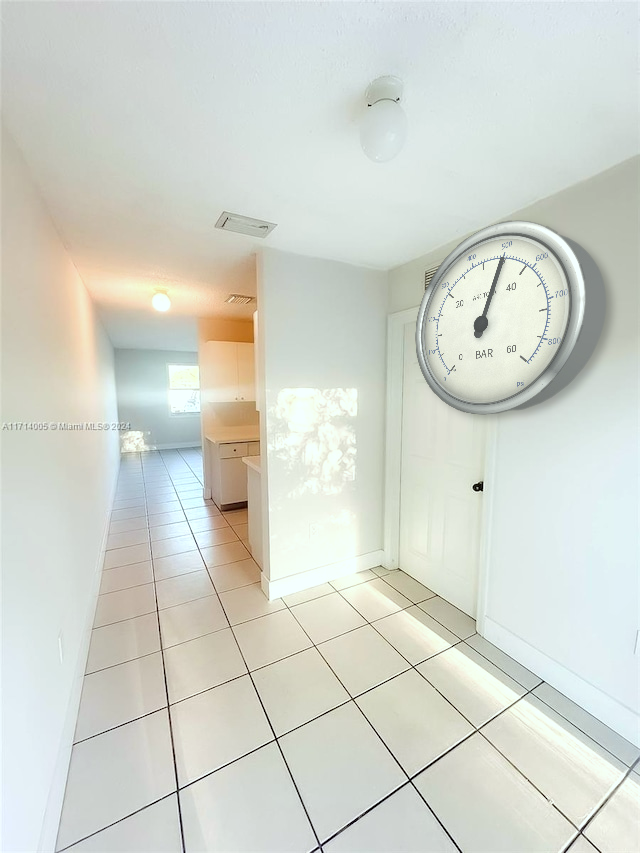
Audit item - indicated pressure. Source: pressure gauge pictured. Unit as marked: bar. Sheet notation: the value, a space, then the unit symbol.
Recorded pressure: 35 bar
